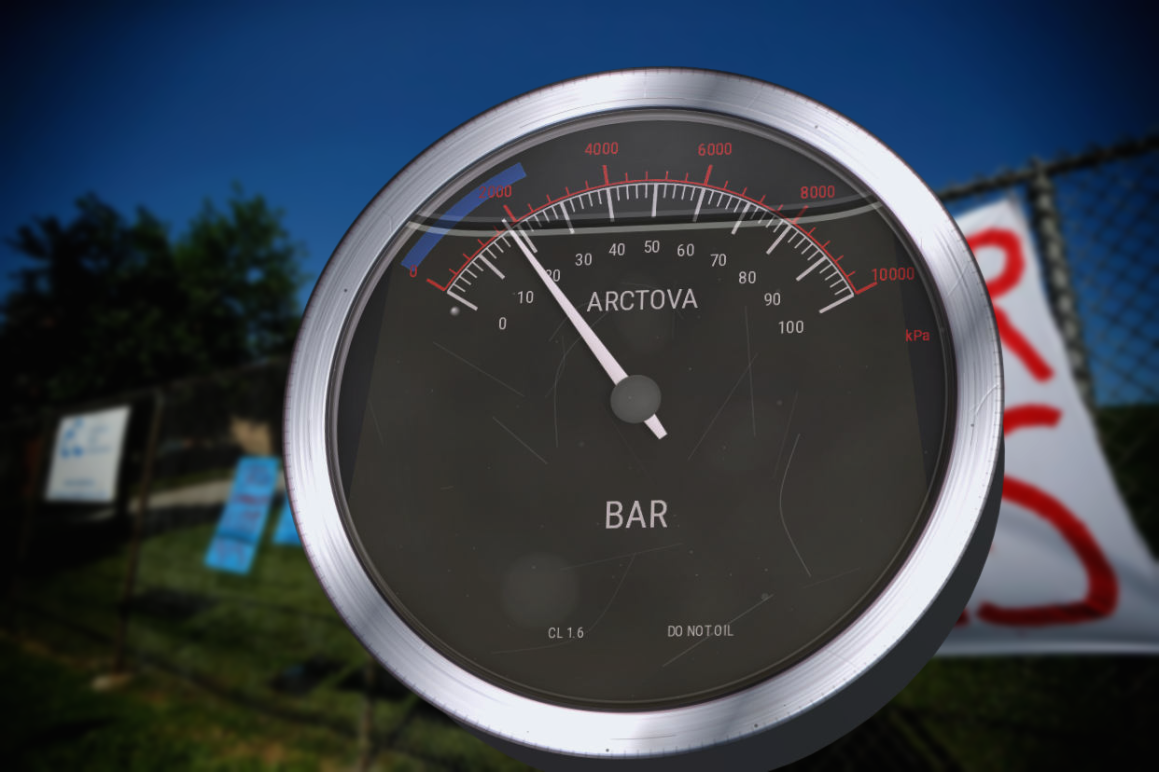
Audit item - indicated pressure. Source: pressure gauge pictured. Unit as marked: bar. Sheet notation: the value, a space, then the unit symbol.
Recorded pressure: 18 bar
